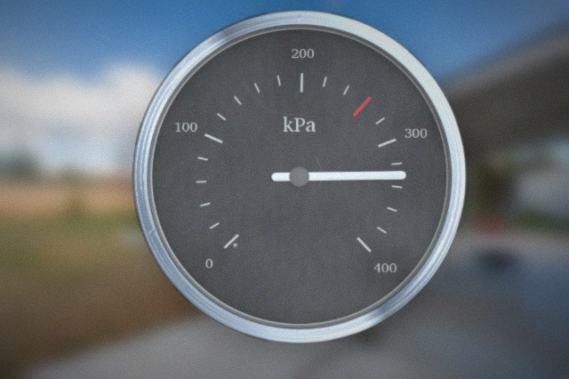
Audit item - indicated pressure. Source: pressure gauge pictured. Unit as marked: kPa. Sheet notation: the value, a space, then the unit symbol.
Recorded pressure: 330 kPa
